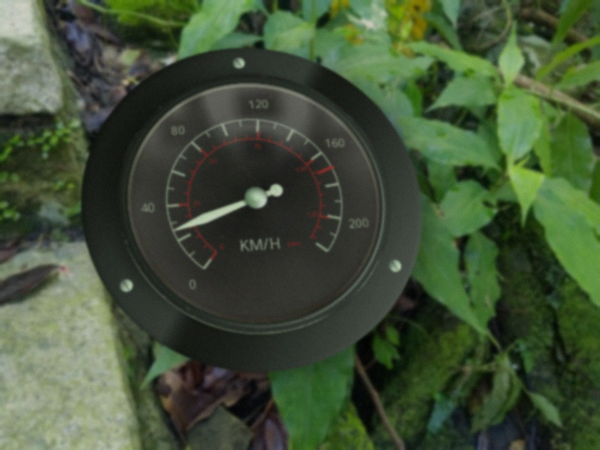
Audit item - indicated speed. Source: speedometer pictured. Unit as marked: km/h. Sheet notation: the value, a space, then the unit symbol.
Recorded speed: 25 km/h
